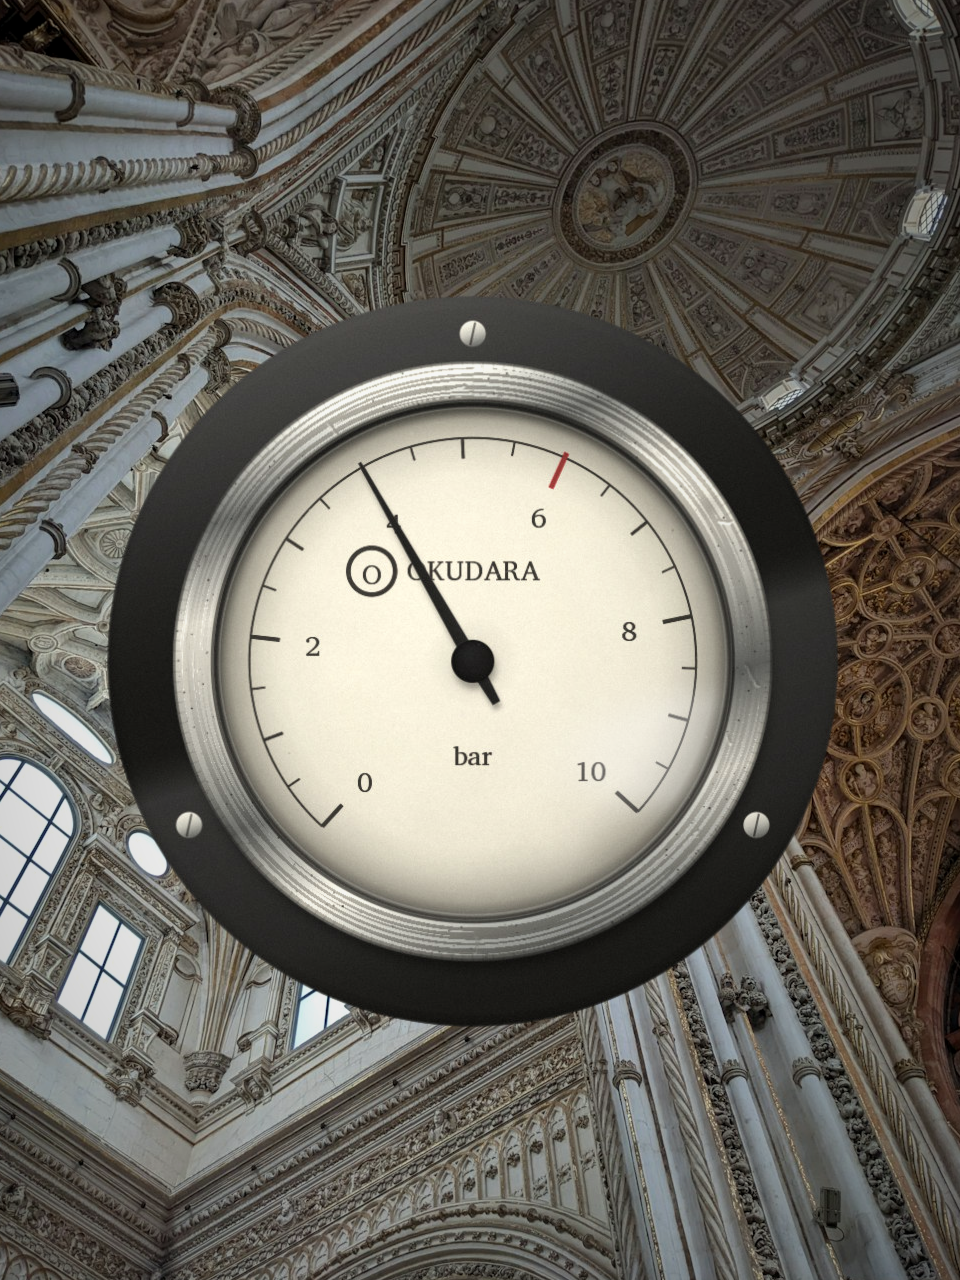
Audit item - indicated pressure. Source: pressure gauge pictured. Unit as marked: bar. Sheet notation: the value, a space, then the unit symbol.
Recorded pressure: 4 bar
